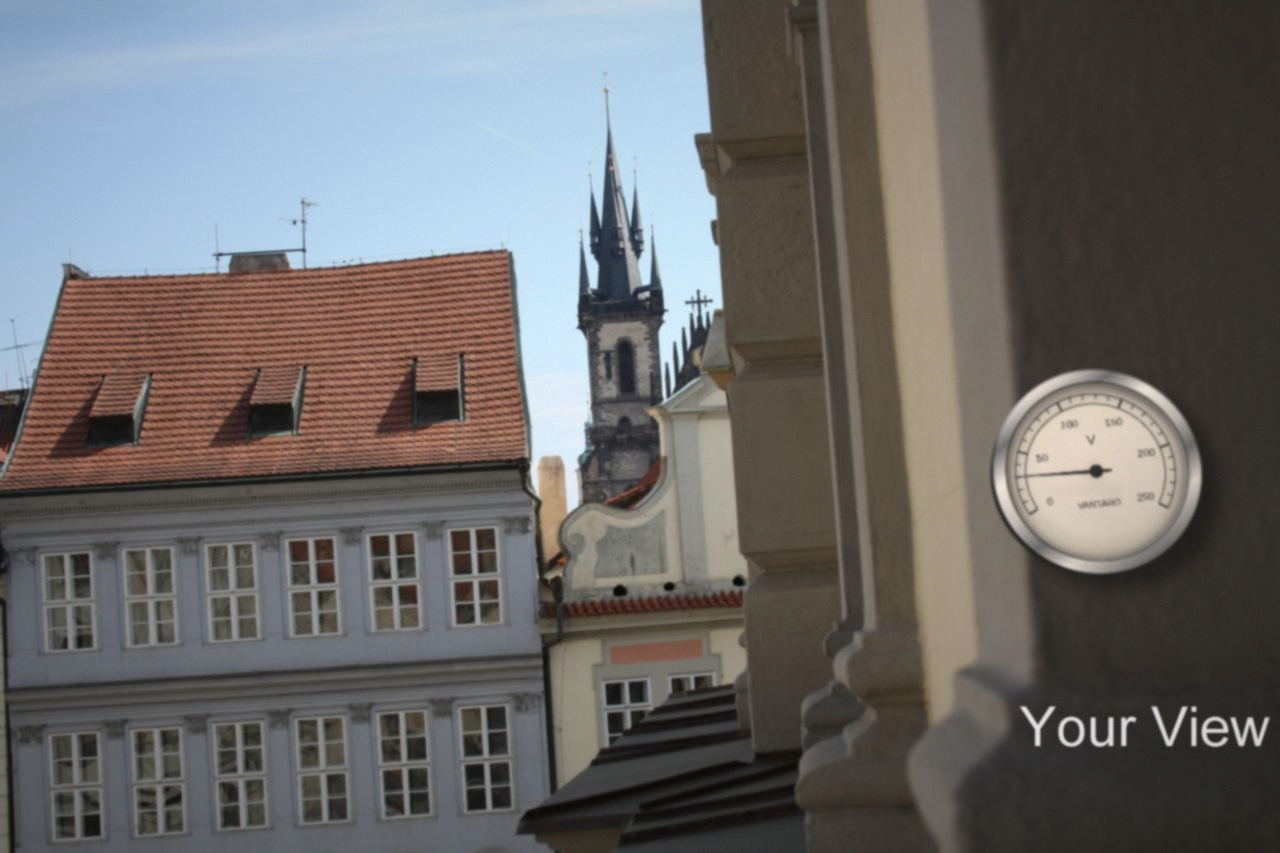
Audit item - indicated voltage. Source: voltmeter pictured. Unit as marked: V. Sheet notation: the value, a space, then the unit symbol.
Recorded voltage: 30 V
